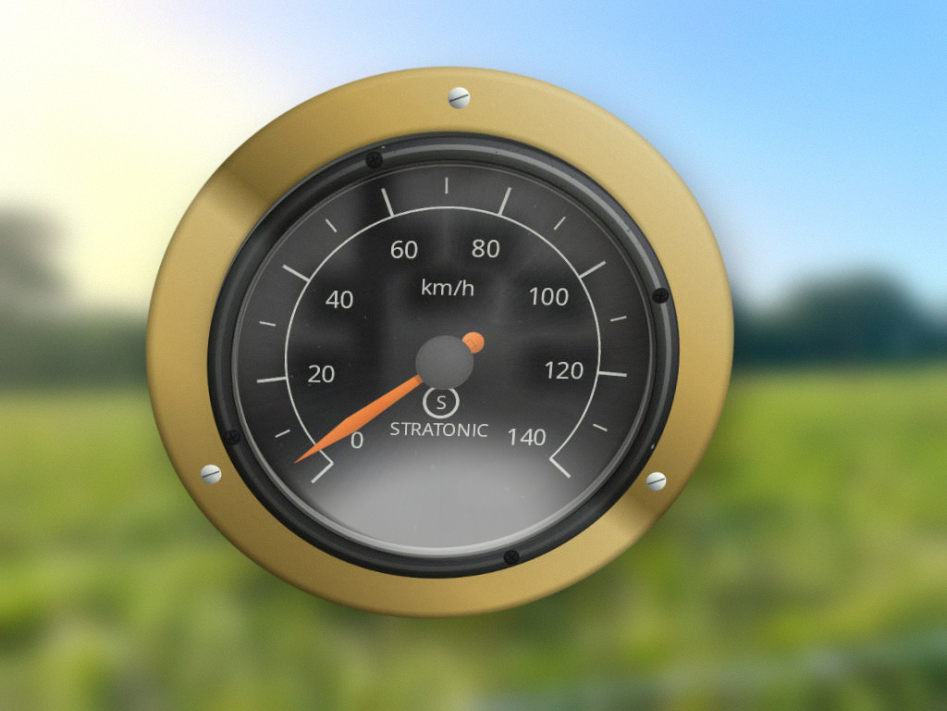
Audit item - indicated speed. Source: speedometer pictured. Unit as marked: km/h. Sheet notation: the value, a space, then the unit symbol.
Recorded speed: 5 km/h
